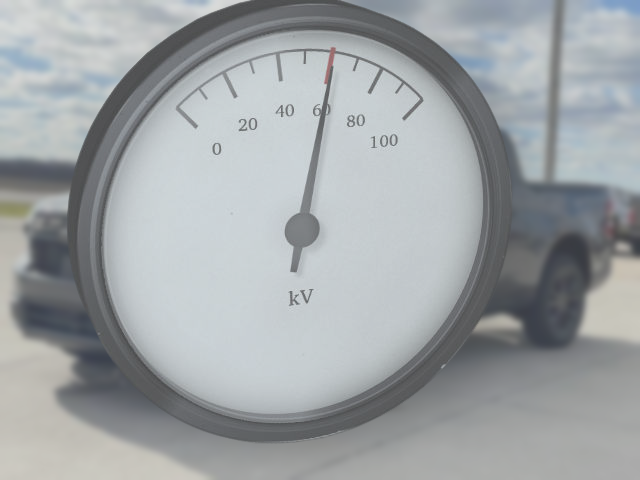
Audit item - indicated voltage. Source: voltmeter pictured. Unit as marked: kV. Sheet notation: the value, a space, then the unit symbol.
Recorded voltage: 60 kV
